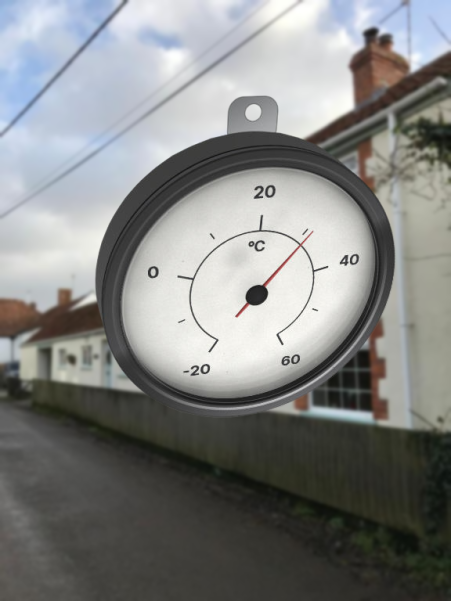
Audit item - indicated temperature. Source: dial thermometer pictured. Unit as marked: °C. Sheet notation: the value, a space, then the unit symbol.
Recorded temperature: 30 °C
